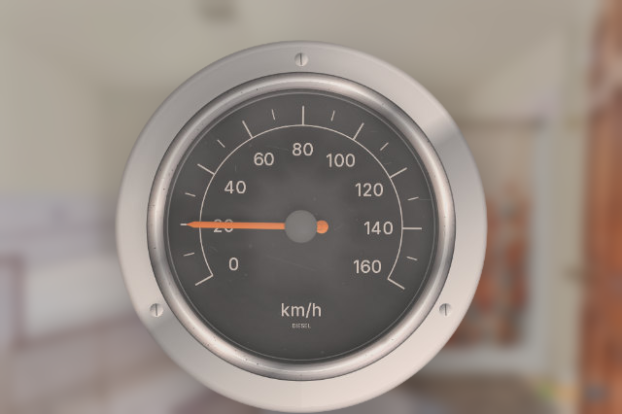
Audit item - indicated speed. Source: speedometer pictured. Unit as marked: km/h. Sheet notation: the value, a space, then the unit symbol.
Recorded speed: 20 km/h
